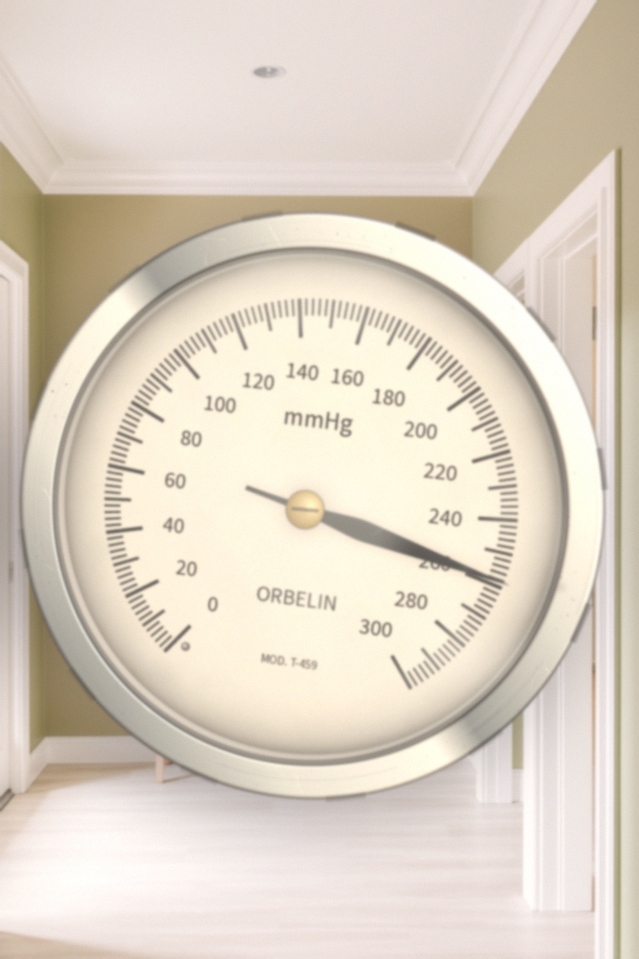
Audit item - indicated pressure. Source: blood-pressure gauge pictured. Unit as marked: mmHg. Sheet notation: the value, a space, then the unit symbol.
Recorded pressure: 258 mmHg
